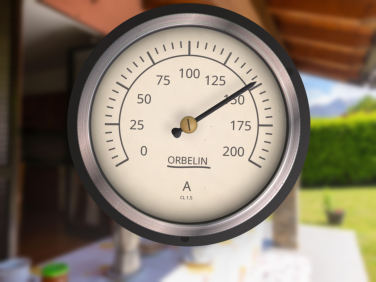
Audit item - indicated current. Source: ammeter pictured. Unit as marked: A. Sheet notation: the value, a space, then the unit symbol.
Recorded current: 147.5 A
